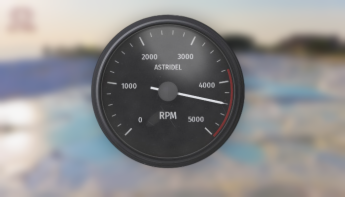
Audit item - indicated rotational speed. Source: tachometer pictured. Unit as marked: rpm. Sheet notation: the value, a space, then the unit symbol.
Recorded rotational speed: 4400 rpm
